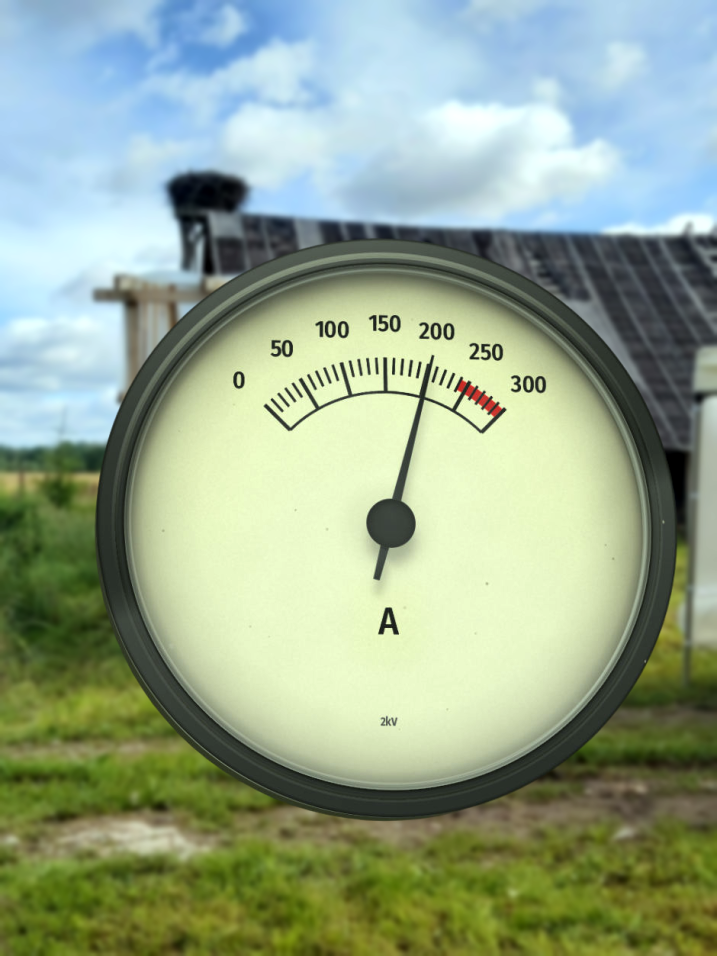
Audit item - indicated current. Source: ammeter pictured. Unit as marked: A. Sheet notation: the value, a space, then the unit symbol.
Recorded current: 200 A
